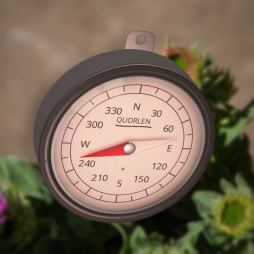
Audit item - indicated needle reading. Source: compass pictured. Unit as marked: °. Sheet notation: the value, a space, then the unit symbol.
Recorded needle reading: 255 °
